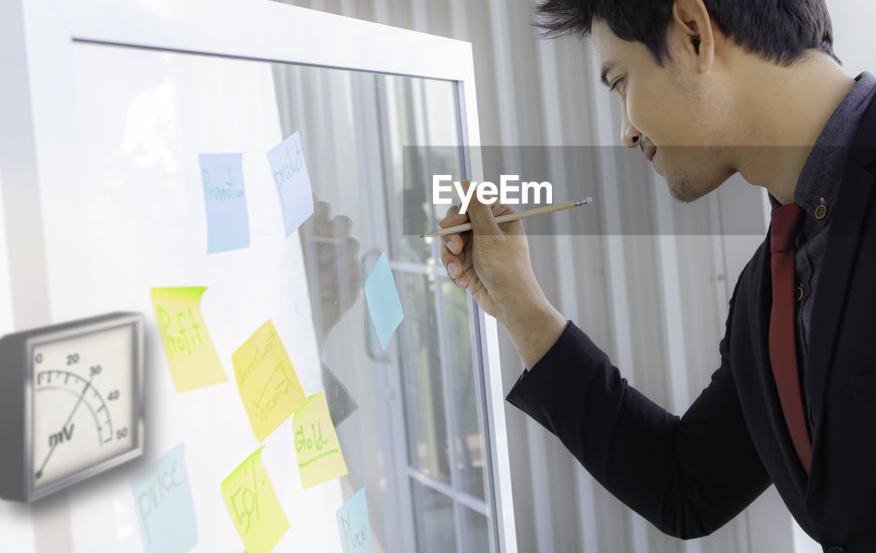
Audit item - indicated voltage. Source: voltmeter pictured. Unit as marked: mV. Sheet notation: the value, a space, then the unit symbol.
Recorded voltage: 30 mV
